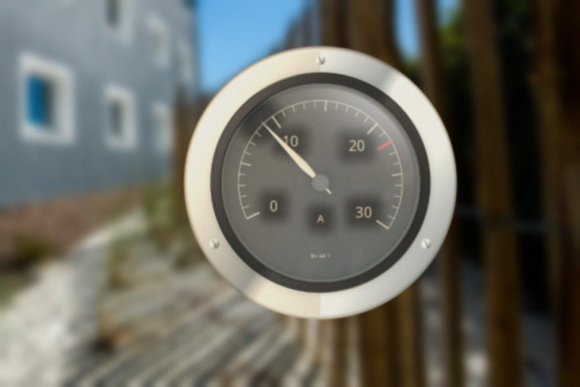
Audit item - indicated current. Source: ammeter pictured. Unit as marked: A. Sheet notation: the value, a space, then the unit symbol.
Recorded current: 9 A
